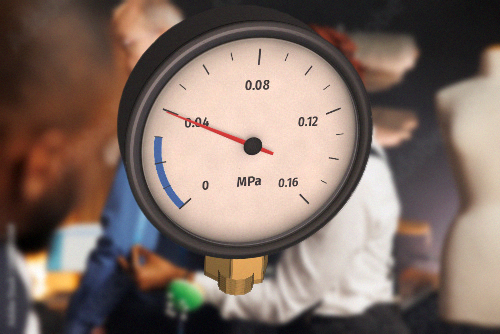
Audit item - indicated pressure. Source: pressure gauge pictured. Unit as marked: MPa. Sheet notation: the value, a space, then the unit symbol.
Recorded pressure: 0.04 MPa
